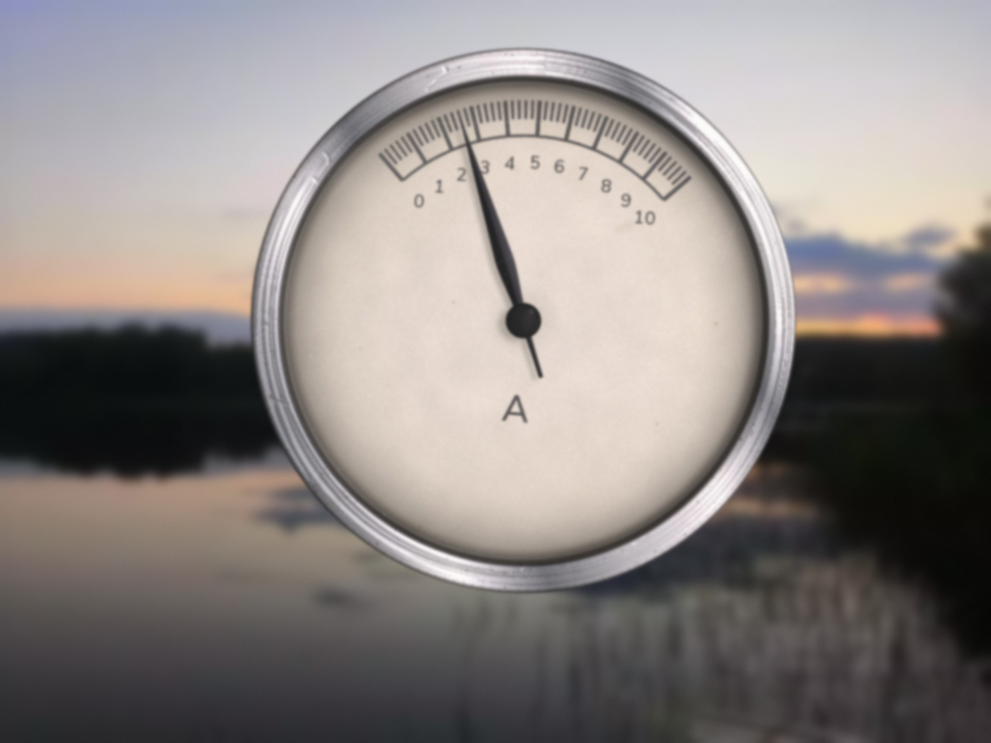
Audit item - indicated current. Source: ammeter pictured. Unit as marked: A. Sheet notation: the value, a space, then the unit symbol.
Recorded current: 2.6 A
